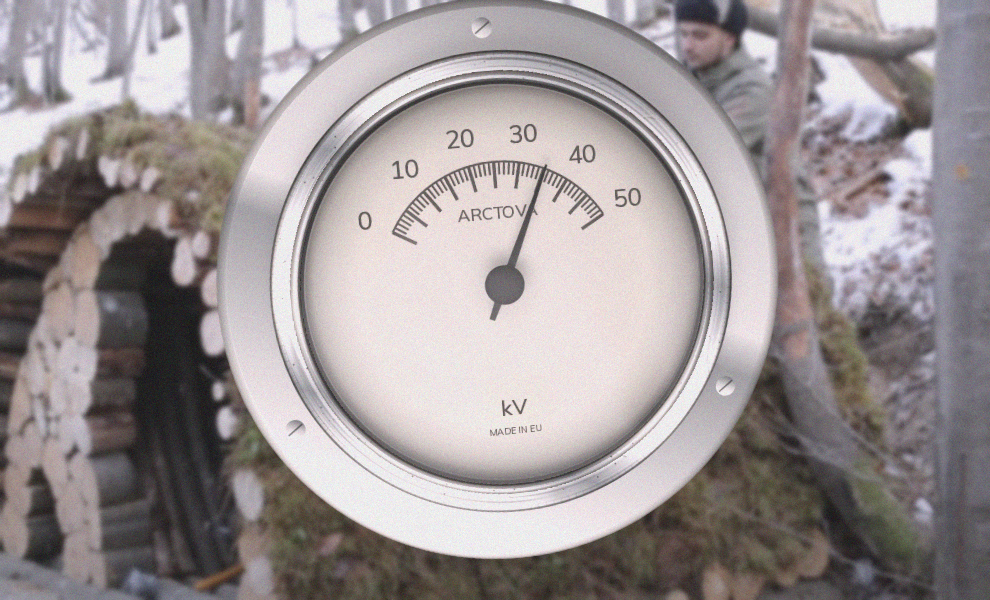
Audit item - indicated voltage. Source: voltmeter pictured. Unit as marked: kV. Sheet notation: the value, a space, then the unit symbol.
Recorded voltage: 35 kV
